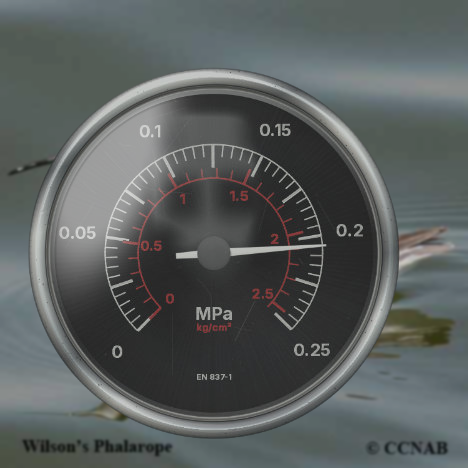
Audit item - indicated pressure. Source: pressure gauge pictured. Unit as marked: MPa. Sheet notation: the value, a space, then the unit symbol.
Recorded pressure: 0.205 MPa
